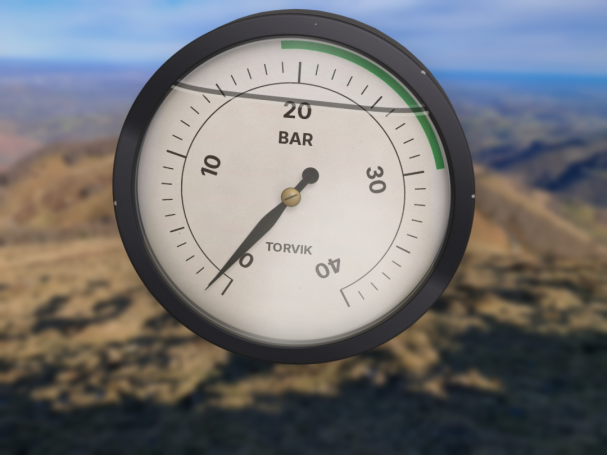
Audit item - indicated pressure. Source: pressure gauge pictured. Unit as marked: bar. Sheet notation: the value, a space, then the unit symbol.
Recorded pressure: 1 bar
